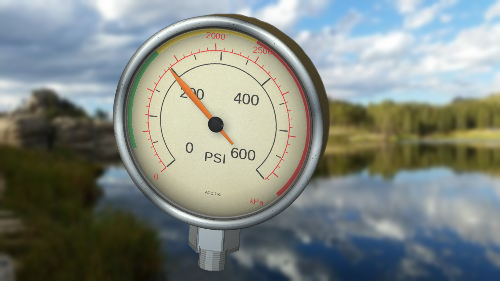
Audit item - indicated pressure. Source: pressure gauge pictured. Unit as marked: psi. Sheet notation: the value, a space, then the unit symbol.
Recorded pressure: 200 psi
